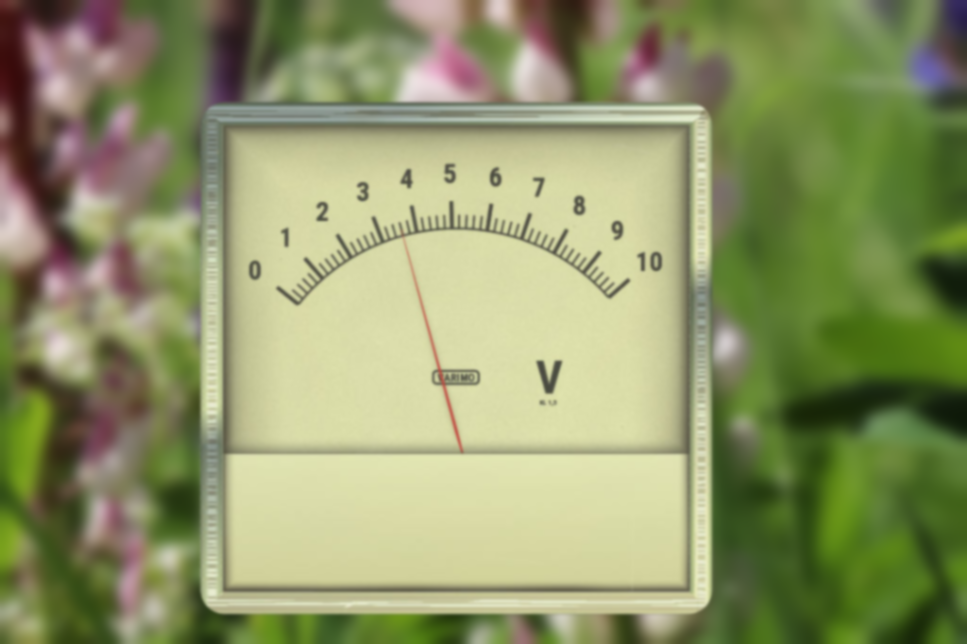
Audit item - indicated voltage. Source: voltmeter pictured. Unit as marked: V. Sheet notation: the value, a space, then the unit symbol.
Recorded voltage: 3.6 V
